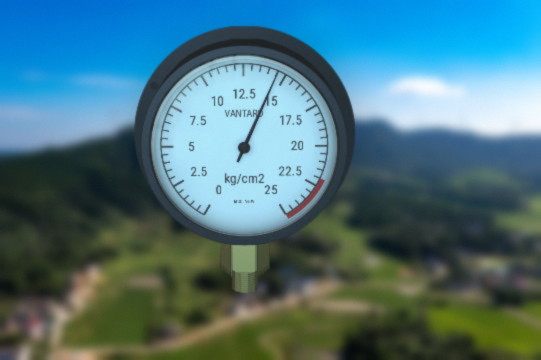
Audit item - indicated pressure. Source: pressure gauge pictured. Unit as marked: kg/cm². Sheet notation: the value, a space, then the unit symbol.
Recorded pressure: 14.5 kg/cm²
